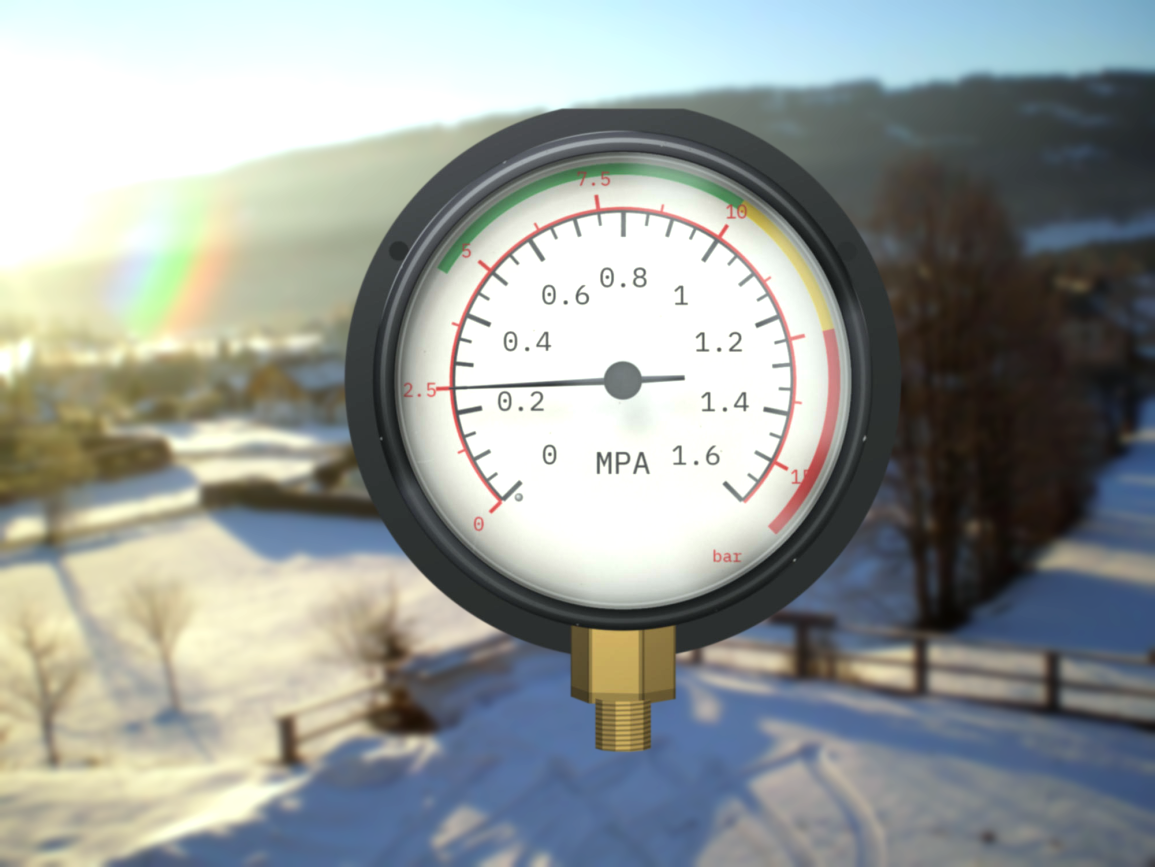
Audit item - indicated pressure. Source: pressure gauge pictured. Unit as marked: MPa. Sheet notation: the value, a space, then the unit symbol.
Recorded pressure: 0.25 MPa
